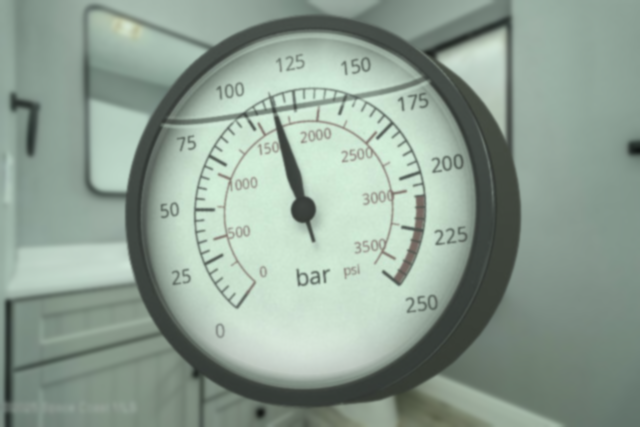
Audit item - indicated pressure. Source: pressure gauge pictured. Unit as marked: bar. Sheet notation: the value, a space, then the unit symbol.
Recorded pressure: 115 bar
